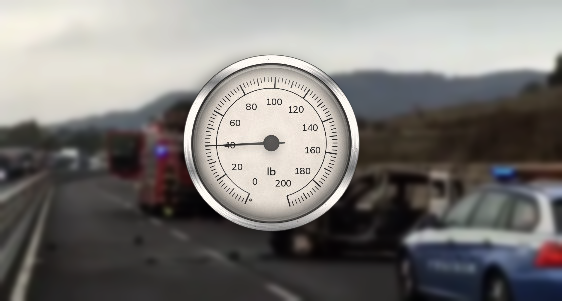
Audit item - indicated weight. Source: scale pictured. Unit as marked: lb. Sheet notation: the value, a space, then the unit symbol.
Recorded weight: 40 lb
